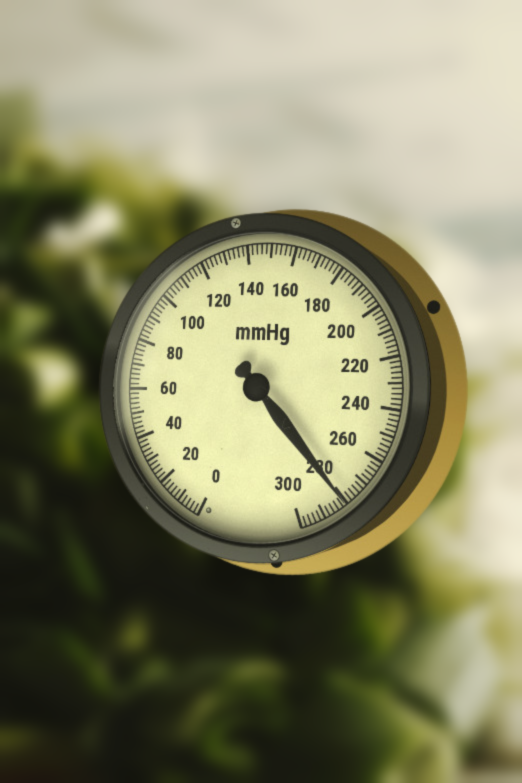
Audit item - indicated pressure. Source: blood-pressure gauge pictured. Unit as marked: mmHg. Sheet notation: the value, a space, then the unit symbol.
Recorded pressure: 280 mmHg
